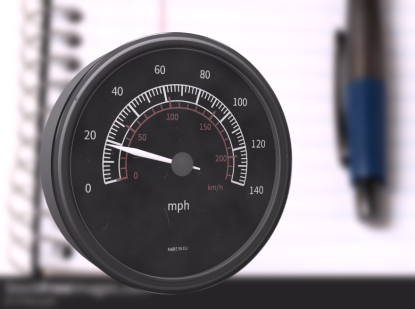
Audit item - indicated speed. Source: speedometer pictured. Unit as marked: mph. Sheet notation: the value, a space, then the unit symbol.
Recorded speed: 18 mph
